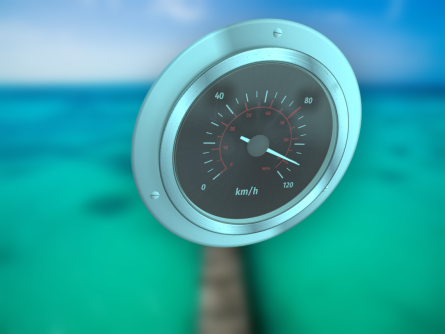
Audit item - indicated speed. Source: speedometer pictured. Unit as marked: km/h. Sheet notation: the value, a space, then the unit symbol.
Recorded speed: 110 km/h
